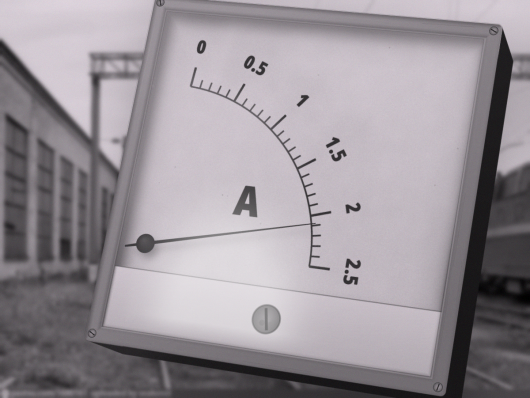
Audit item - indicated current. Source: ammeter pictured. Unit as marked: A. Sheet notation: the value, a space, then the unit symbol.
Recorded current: 2.1 A
